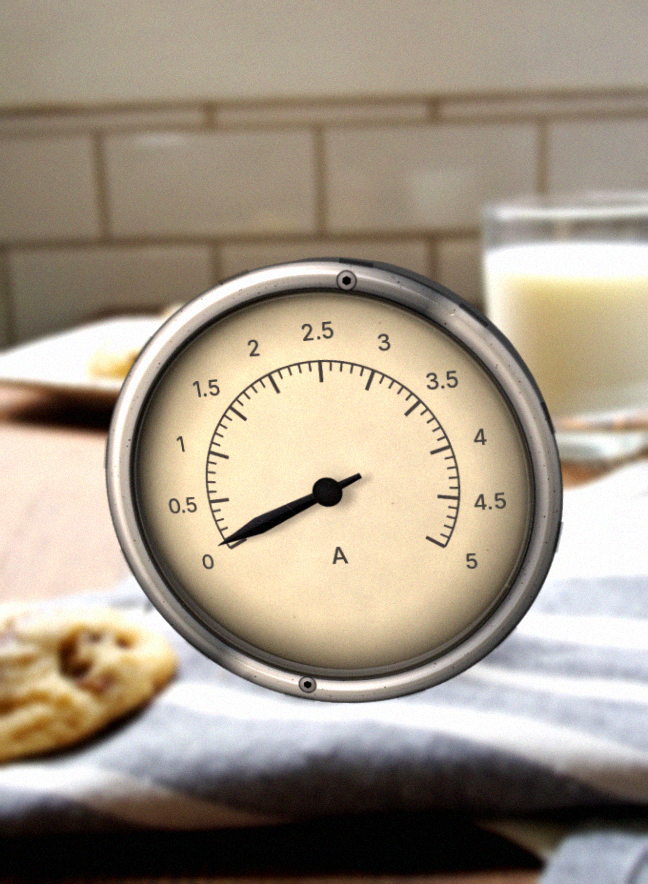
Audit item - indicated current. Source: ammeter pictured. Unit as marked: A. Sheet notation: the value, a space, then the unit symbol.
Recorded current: 0.1 A
